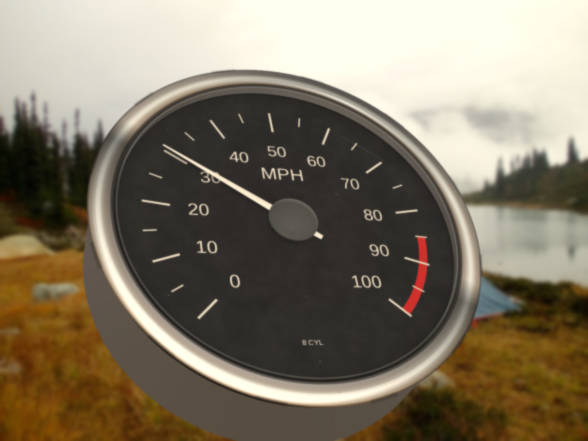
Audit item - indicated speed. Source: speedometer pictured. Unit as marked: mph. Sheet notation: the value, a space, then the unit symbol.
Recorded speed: 30 mph
